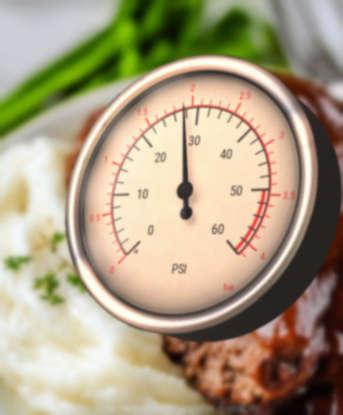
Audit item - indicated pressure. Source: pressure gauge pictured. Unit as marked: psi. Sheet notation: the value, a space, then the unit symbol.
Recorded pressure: 28 psi
